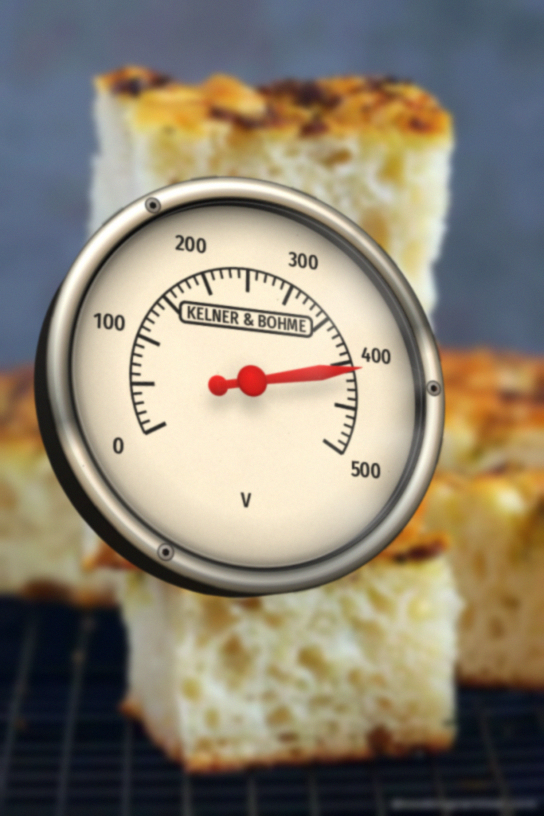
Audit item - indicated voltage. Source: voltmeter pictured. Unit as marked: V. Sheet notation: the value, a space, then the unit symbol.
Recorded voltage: 410 V
